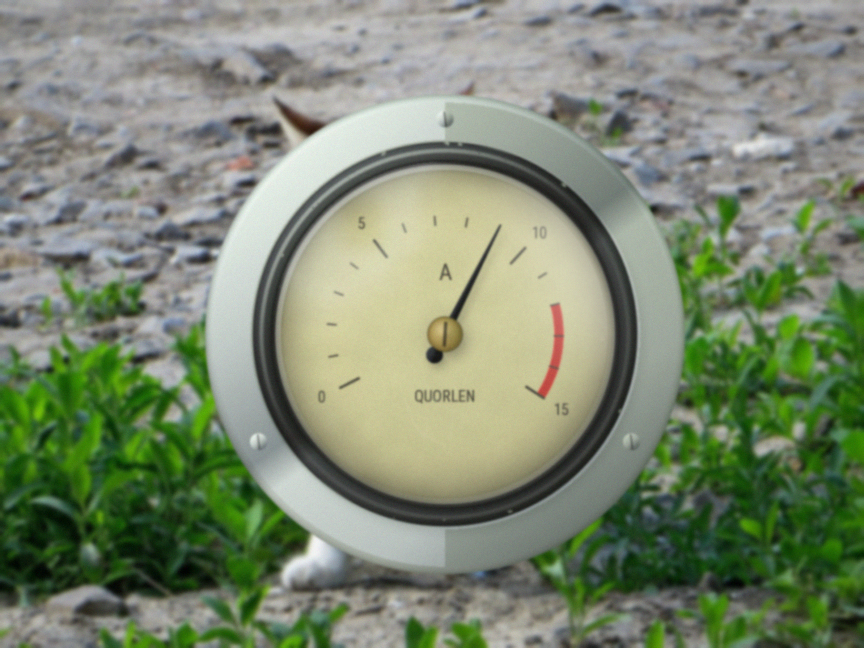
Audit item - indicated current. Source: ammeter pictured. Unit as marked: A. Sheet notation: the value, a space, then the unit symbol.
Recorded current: 9 A
